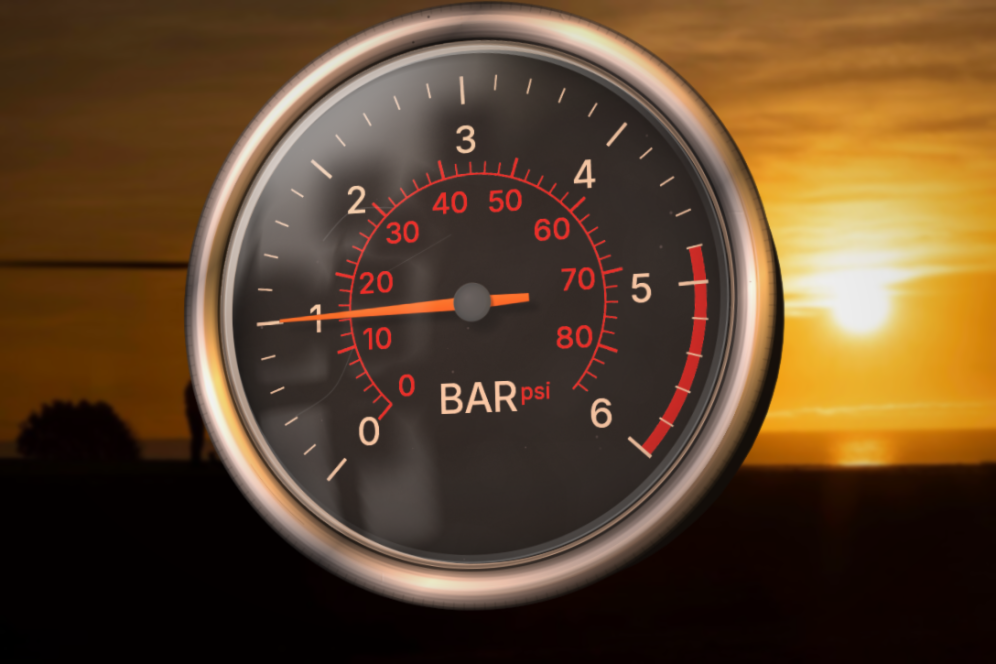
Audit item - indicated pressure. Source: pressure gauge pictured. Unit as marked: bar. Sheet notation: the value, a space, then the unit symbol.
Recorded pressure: 1 bar
